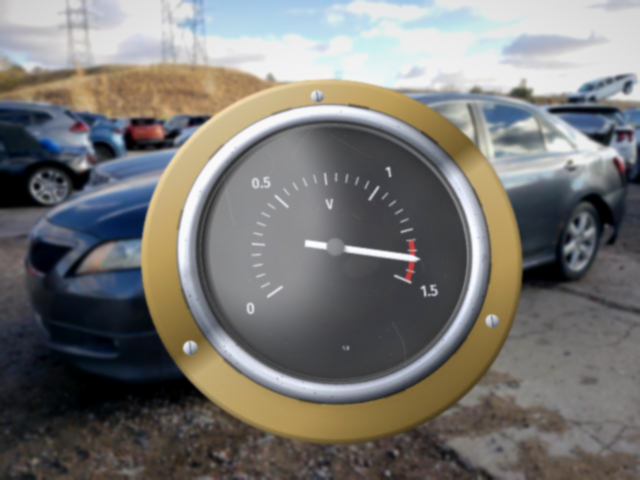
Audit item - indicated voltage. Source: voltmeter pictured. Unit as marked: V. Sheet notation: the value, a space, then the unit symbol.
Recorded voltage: 1.4 V
